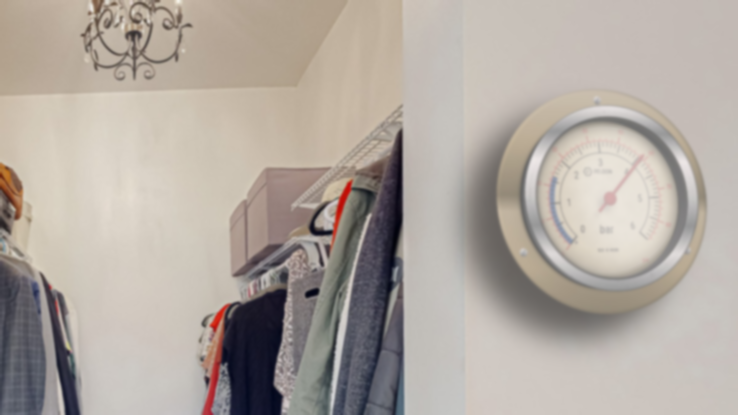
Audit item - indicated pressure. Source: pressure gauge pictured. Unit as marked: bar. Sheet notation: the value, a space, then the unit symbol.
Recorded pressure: 4 bar
